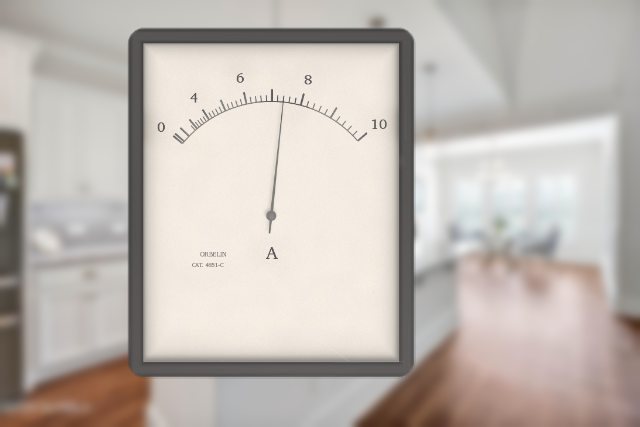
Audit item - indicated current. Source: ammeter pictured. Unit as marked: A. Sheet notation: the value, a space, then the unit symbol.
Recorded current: 7.4 A
